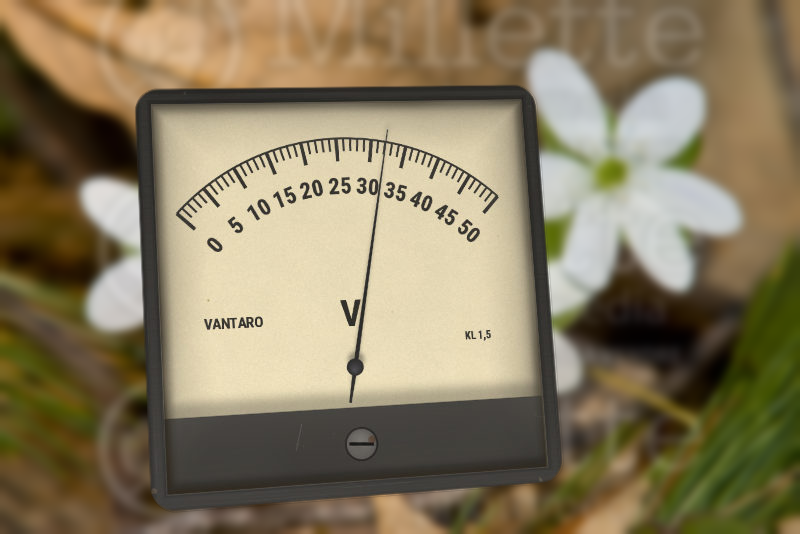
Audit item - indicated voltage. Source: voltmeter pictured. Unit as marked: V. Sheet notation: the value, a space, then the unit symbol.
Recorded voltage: 32 V
